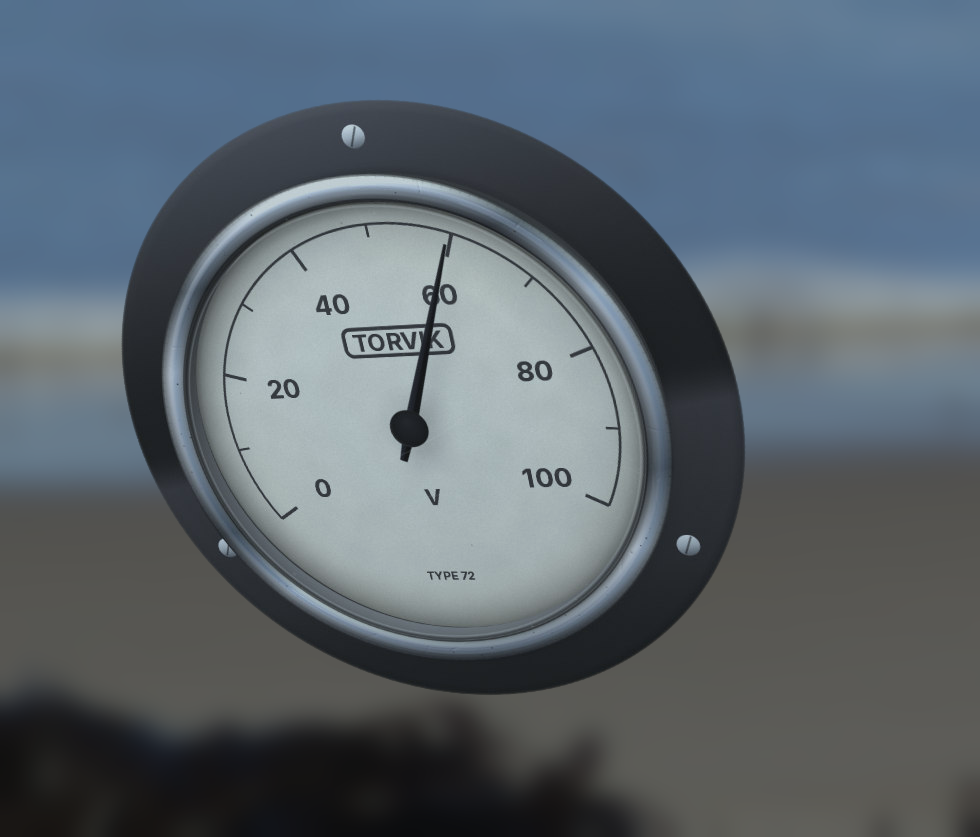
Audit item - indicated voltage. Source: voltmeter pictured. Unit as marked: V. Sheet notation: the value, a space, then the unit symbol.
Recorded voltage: 60 V
